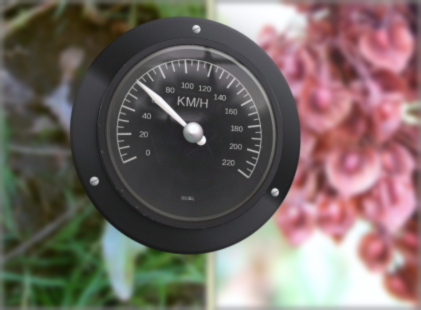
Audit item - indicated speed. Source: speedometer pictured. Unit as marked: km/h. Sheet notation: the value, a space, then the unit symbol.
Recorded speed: 60 km/h
